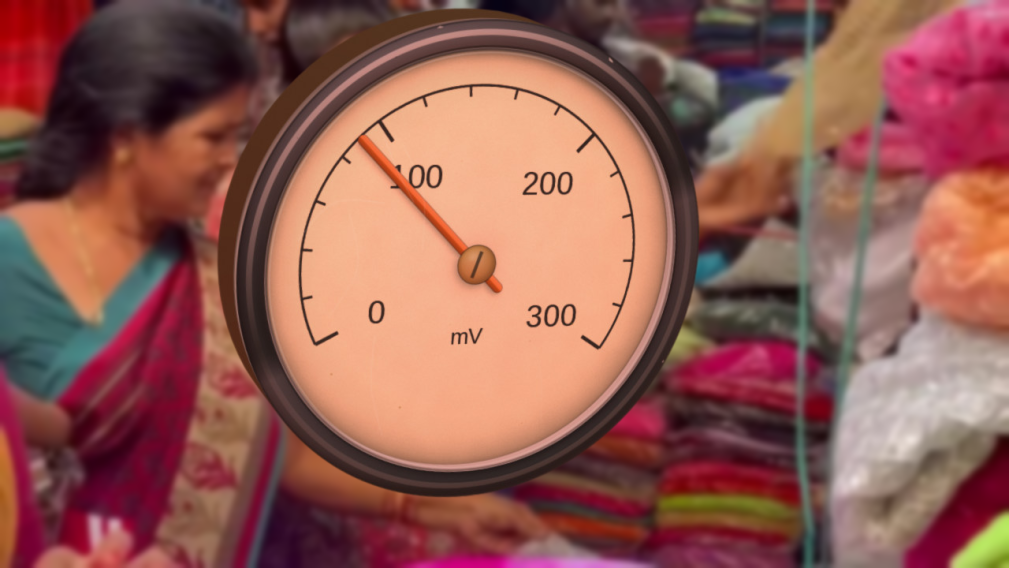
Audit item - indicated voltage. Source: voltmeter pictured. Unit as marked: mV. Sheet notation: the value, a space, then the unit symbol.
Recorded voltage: 90 mV
